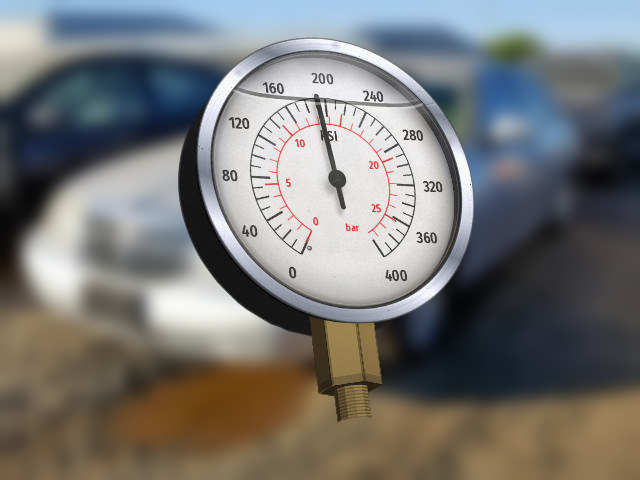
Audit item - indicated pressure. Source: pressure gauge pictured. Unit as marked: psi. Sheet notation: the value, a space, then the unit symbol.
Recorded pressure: 190 psi
